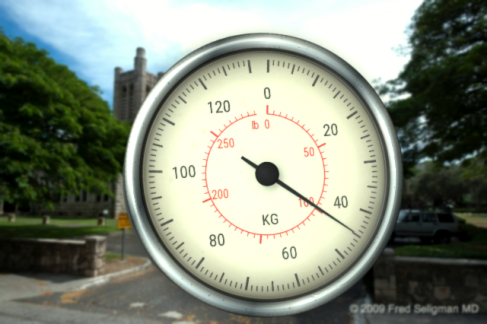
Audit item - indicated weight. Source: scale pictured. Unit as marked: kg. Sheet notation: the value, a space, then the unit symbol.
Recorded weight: 45 kg
